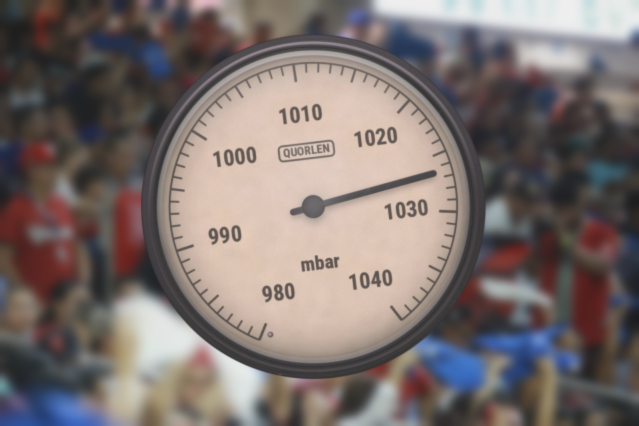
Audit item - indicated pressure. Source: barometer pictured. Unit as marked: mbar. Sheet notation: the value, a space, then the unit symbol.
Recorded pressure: 1026.5 mbar
